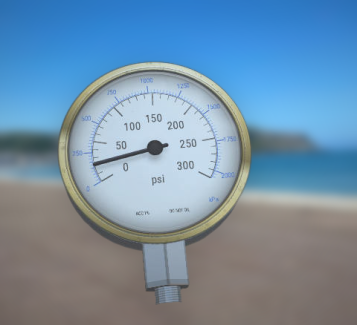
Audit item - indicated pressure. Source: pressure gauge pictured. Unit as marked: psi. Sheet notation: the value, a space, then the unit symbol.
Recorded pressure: 20 psi
